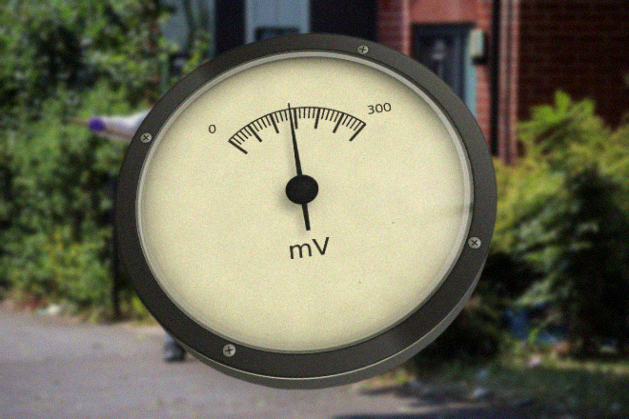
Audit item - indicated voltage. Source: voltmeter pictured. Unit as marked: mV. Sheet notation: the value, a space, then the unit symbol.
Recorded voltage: 140 mV
